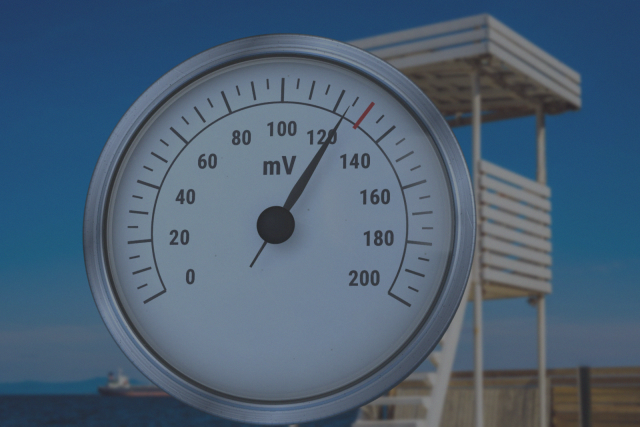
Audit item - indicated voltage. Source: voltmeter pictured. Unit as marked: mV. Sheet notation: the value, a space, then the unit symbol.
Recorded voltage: 125 mV
